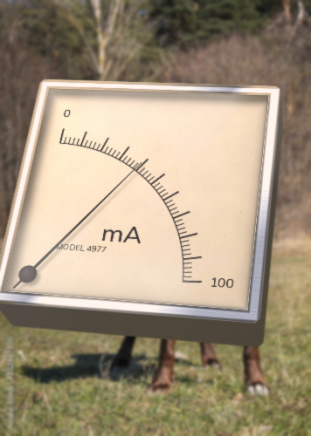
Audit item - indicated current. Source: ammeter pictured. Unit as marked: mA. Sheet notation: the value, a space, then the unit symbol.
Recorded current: 40 mA
